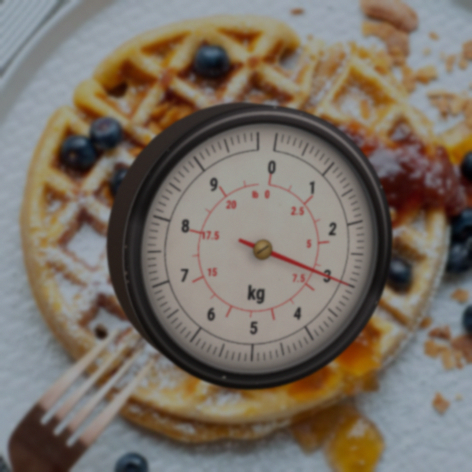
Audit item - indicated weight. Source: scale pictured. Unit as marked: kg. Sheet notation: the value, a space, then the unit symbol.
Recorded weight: 3 kg
